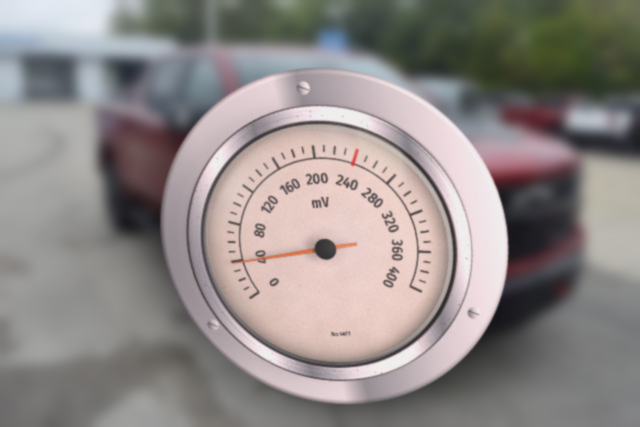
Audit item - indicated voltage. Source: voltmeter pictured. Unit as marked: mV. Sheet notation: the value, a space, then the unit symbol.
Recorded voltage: 40 mV
